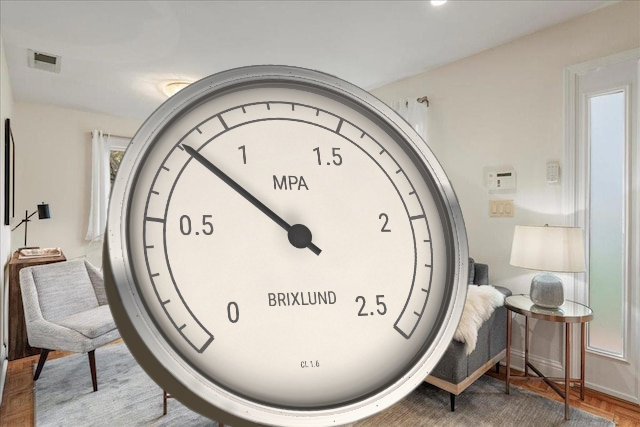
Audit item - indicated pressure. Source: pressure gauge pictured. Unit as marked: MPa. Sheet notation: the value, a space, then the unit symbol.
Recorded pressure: 0.8 MPa
